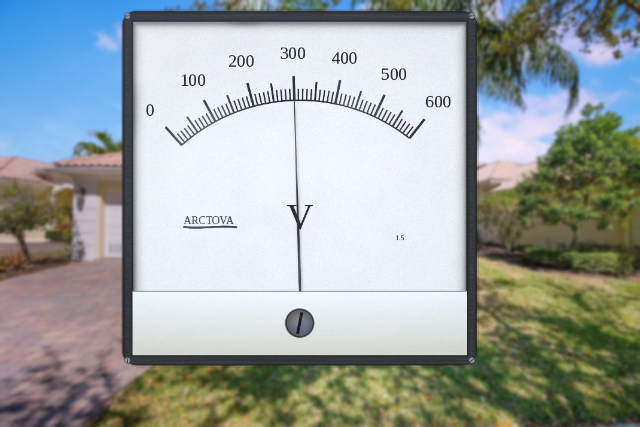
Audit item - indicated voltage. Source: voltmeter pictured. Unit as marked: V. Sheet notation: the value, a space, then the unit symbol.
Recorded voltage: 300 V
